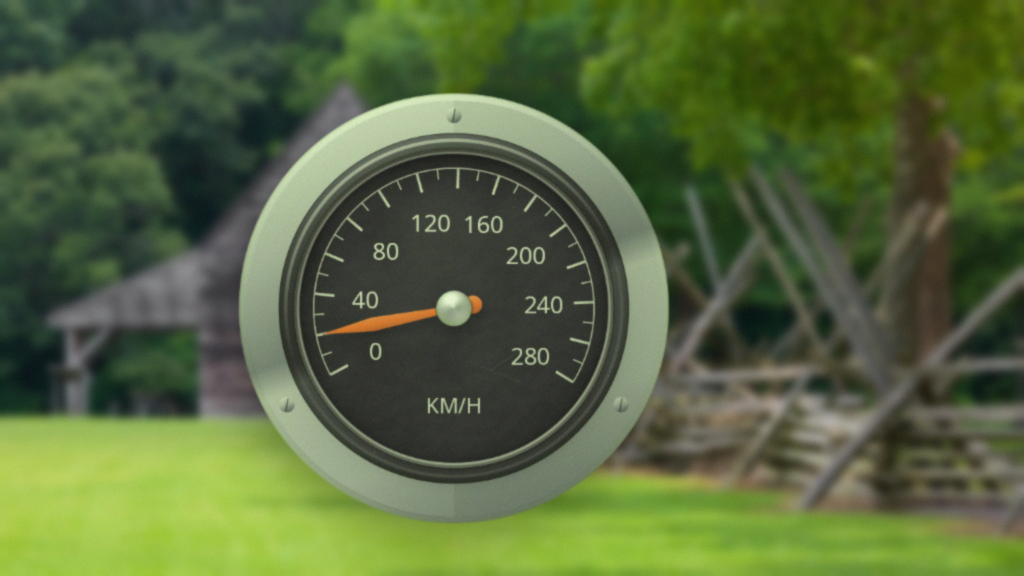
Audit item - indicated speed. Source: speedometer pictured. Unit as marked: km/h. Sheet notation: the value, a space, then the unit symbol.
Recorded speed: 20 km/h
